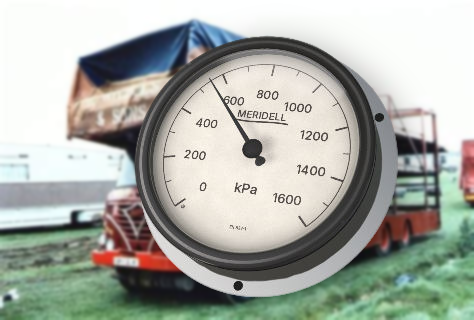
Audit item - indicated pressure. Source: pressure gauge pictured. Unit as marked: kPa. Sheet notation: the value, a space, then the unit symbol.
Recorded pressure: 550 kPa
